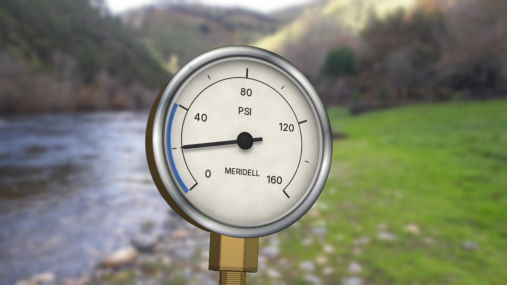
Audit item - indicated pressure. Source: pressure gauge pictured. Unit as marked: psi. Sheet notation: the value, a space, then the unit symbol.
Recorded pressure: 20 psi
